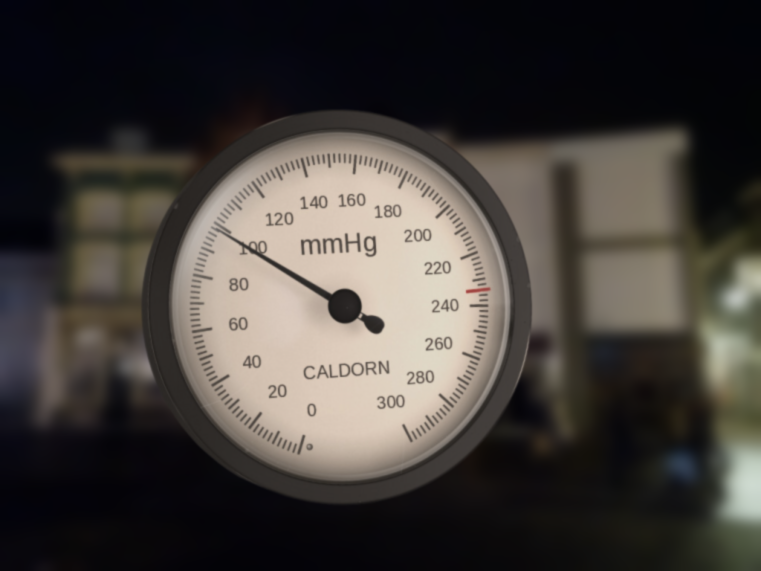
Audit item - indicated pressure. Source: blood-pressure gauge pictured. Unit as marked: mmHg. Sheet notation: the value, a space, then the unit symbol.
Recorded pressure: 98 mmHg
